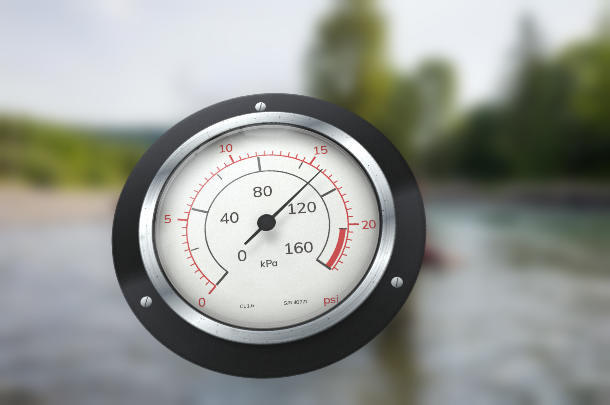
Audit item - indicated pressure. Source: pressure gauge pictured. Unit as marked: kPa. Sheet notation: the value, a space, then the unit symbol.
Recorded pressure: 110 kPa
